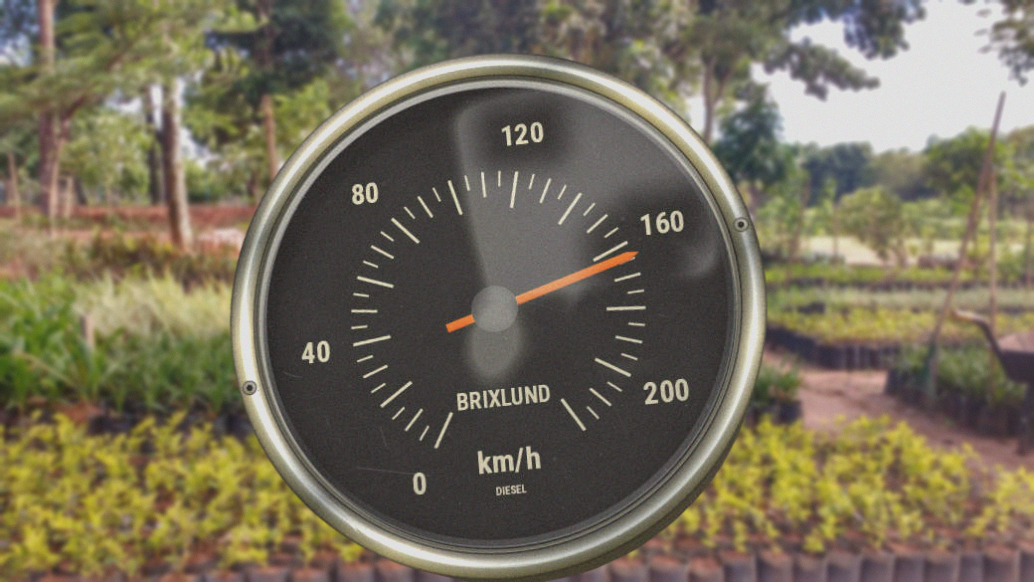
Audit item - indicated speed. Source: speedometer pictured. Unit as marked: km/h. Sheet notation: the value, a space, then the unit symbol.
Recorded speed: 165 km/h
